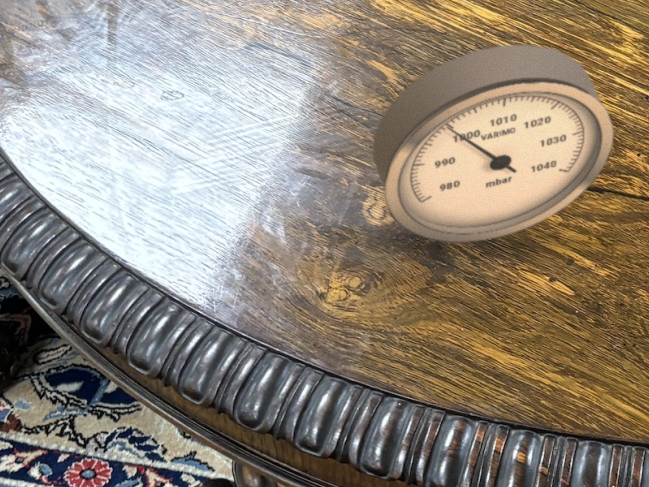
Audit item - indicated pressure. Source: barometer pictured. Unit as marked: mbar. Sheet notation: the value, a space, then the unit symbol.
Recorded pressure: 1000 mbar
